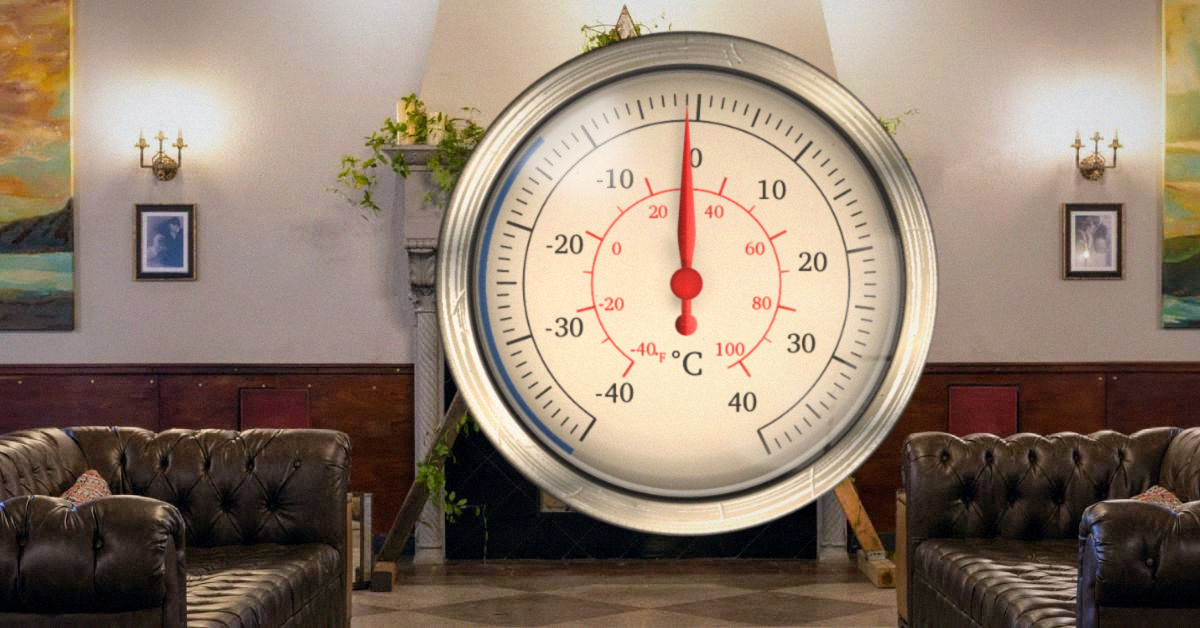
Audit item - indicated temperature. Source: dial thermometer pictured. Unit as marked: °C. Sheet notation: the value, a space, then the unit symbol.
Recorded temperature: -1 °C
